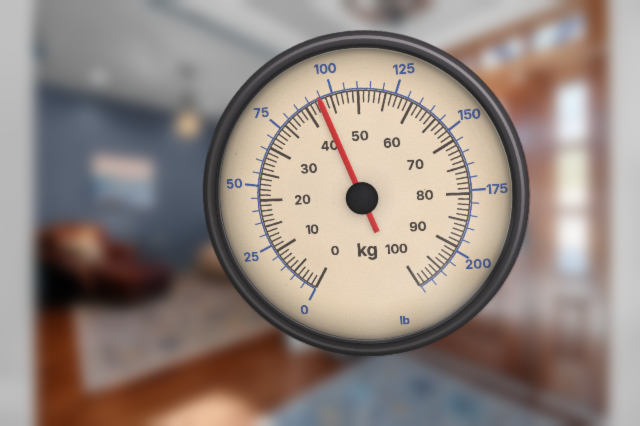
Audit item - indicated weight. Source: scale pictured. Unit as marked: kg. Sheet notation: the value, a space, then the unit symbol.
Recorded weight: 43 kg
